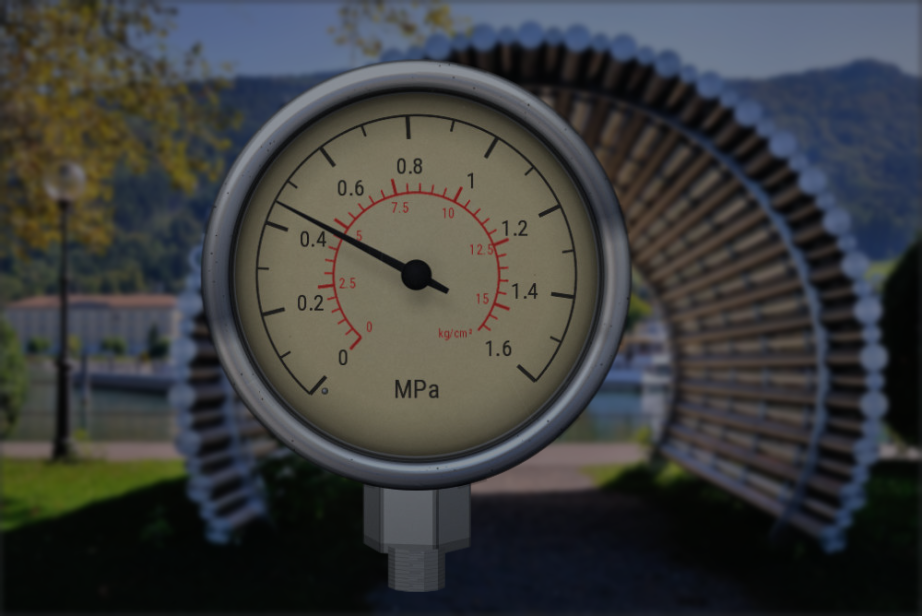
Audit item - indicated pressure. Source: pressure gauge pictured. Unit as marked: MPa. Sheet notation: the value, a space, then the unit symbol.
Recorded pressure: 0.45 MPa
